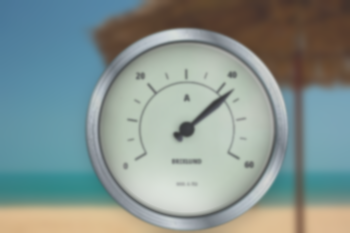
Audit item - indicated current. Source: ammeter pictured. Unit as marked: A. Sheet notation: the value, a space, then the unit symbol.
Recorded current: 42.5 A
